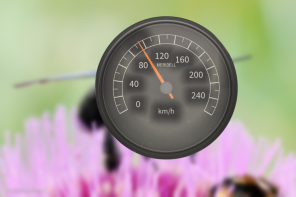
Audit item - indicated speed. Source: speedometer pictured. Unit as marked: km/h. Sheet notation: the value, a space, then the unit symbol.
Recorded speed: 95 km/h
